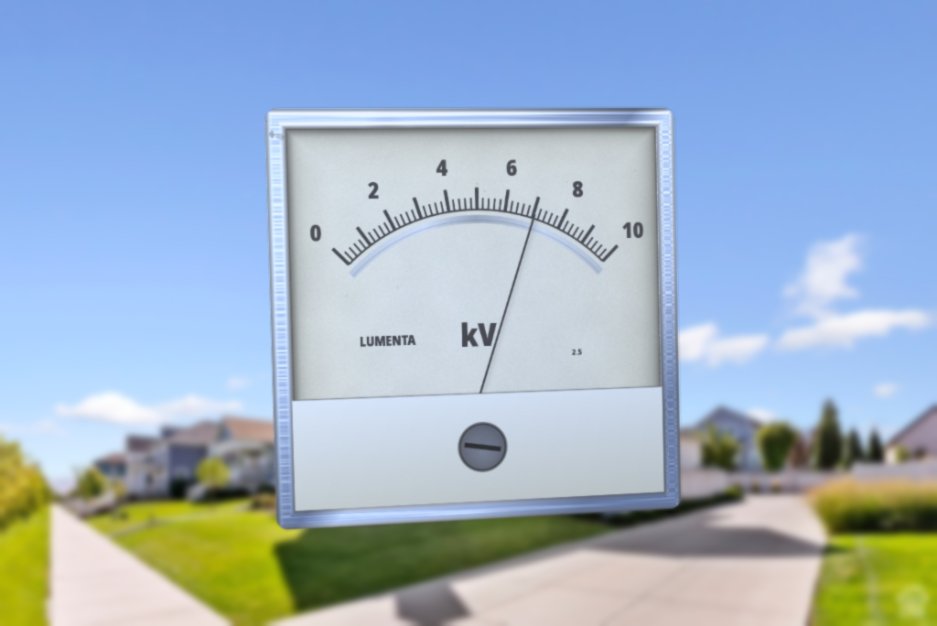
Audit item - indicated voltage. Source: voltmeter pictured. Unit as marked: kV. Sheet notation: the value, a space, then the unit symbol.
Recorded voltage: 7 kV
